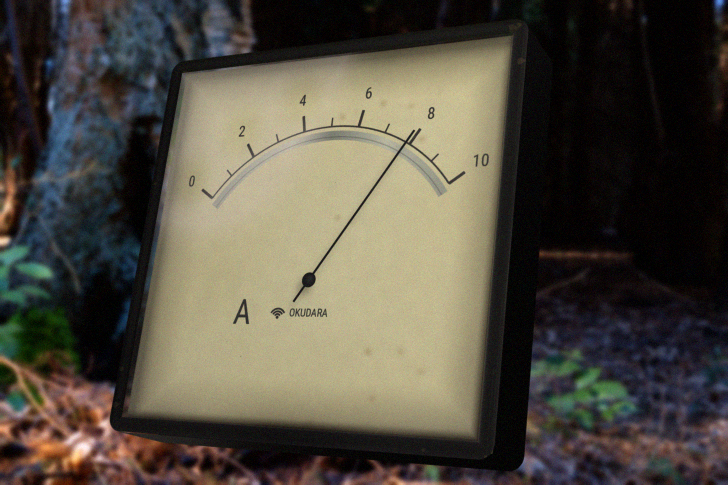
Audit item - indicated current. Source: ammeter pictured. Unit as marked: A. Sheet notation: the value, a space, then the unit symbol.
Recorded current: 8 A
